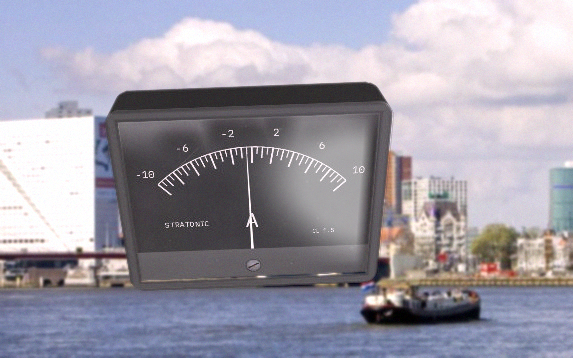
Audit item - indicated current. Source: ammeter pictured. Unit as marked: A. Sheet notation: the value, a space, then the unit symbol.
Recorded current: -0.5 A
